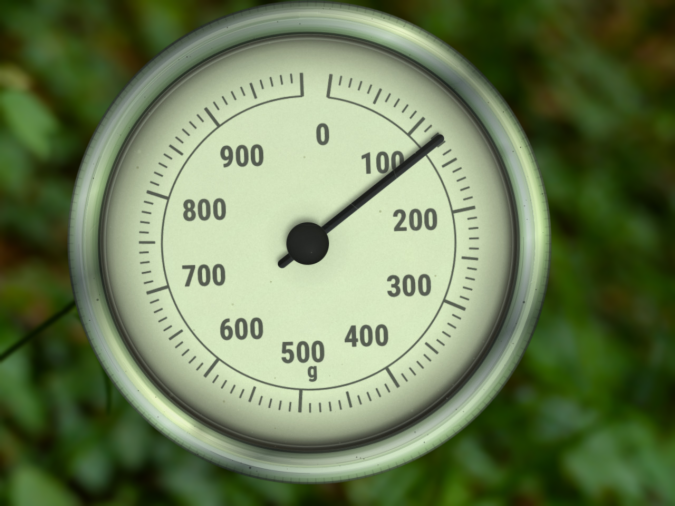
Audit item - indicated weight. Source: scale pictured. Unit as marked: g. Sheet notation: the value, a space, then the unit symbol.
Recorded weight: 125 g
